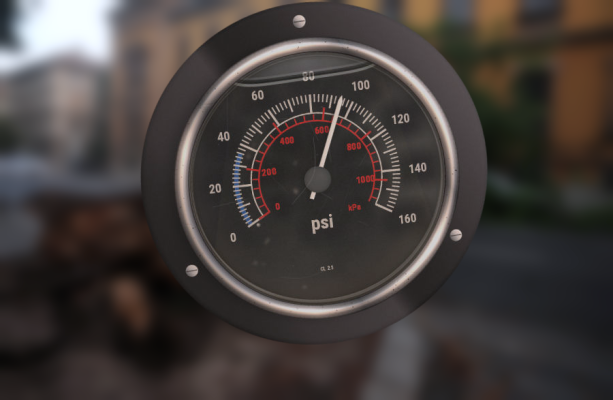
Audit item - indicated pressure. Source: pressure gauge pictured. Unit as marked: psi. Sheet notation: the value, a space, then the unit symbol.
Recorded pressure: 94 psi
